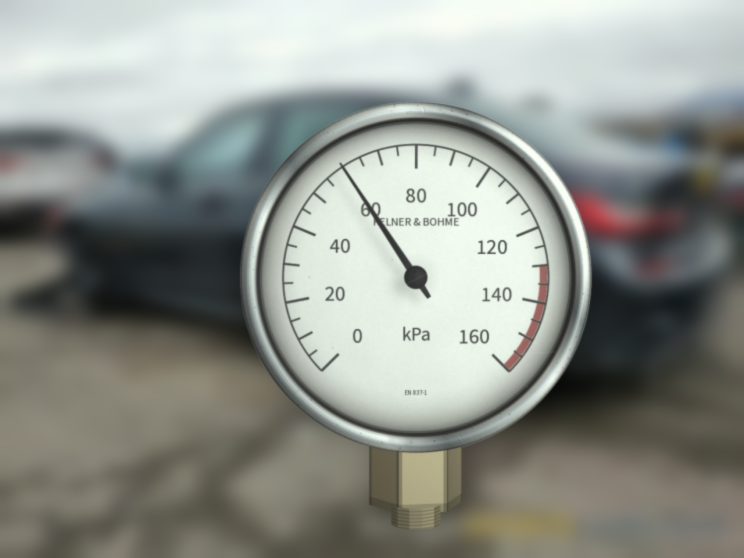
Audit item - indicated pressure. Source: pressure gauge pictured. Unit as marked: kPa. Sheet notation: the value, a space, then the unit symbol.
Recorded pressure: 60 kPa
